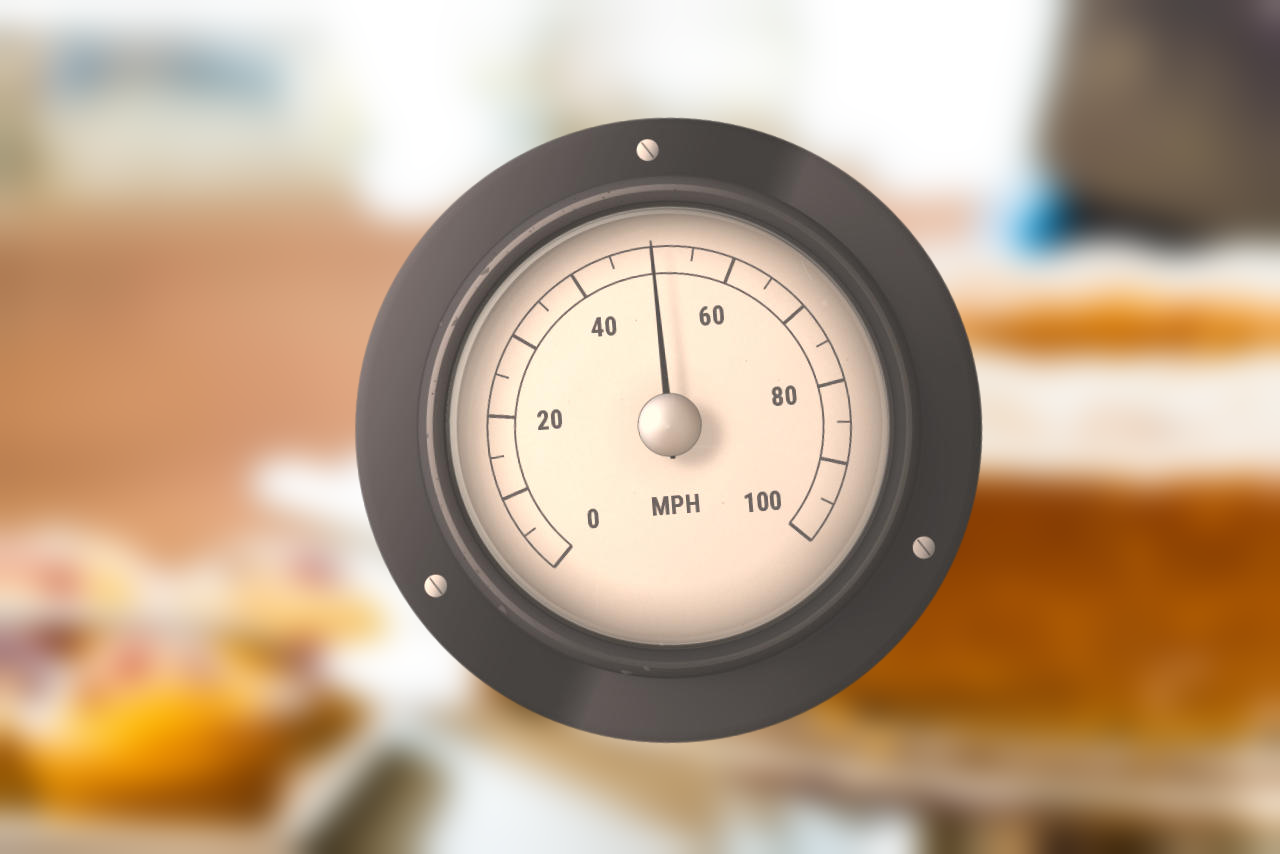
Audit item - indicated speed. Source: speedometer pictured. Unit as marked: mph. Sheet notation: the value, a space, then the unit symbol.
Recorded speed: 50 mph
